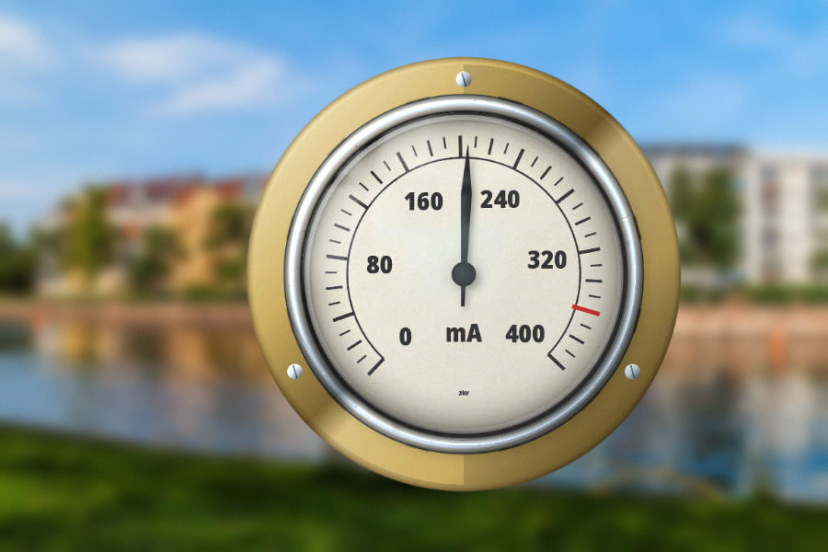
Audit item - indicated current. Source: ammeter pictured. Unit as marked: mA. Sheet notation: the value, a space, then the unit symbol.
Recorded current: 205 mA
